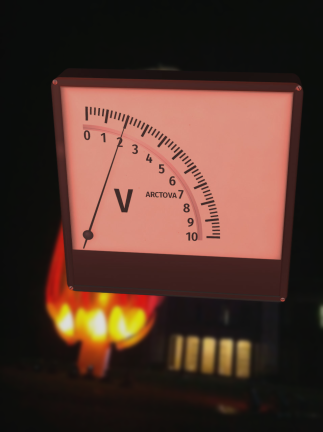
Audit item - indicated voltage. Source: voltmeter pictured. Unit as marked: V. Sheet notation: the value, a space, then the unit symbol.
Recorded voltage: 2 V
